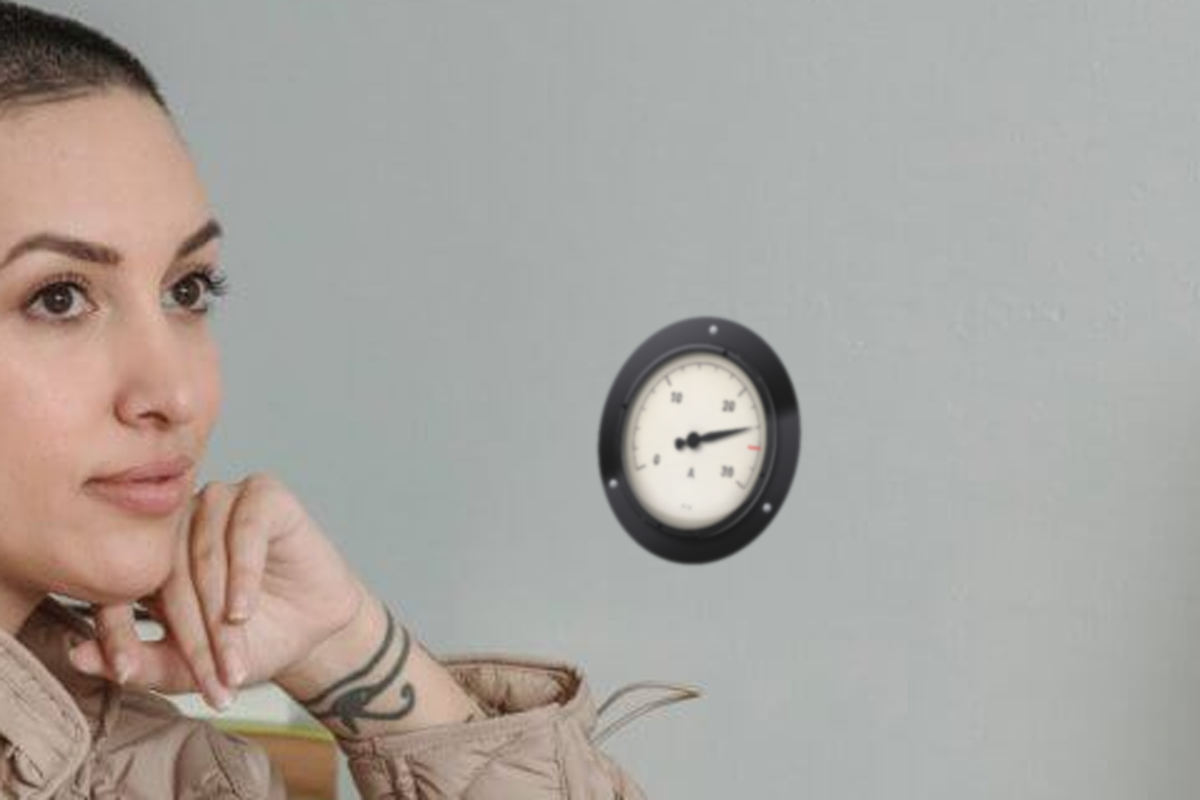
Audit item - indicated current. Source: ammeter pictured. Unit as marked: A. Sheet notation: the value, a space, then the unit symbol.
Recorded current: 24 A
